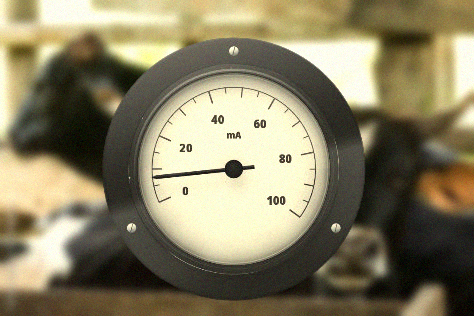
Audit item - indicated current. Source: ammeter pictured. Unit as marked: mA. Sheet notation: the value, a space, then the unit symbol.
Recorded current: 7.5 mA
